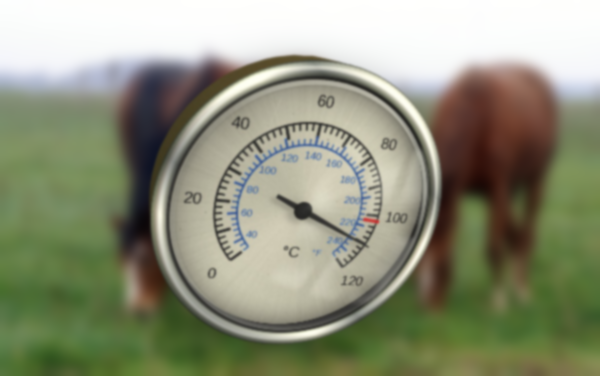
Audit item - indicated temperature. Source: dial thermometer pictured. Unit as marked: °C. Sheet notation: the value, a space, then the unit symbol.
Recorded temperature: 110 °C
